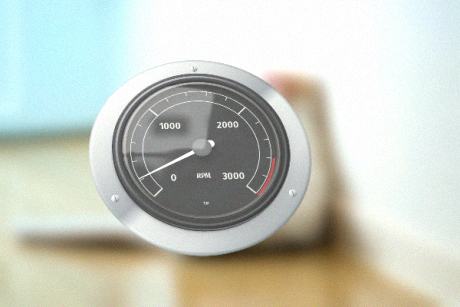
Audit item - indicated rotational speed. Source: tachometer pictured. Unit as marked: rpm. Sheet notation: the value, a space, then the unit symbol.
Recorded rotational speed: 200 rpm
